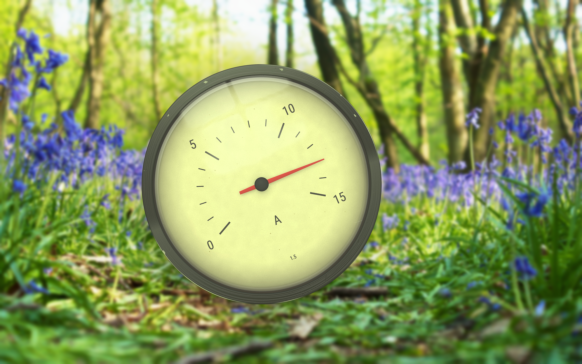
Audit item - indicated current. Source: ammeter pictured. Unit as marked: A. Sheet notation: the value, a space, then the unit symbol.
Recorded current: 13 A
